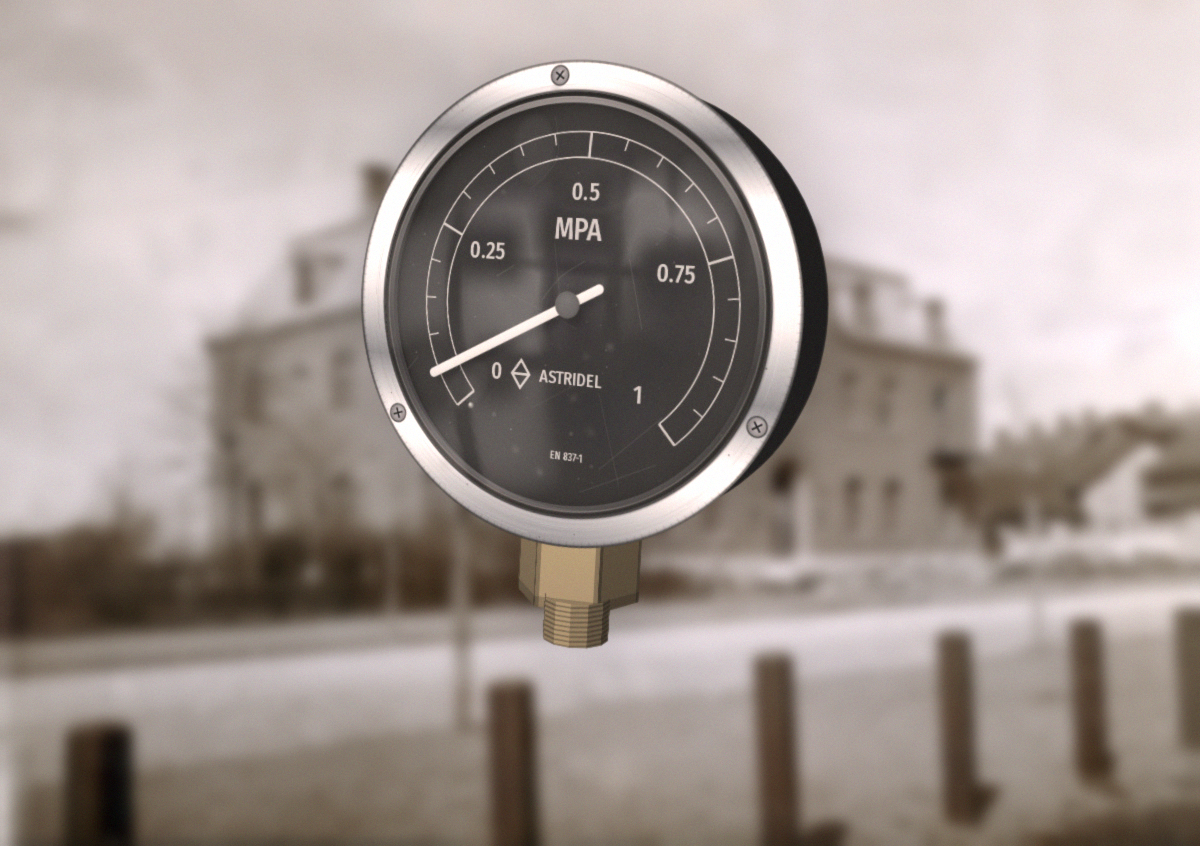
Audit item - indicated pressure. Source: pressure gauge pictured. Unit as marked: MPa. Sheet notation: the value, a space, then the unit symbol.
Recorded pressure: 0.05 MPa
